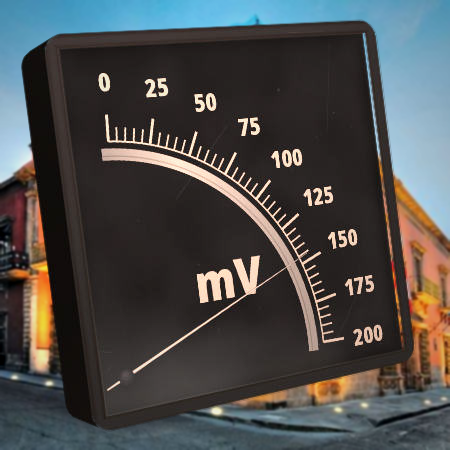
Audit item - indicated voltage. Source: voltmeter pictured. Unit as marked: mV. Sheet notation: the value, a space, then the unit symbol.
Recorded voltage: 145 mV
